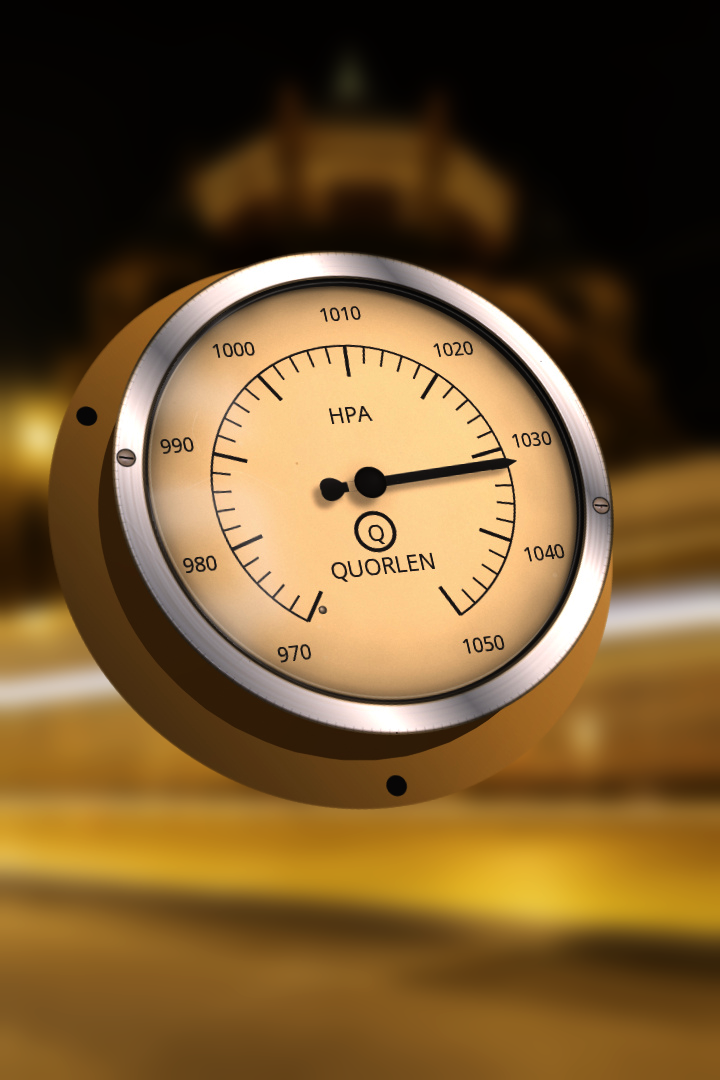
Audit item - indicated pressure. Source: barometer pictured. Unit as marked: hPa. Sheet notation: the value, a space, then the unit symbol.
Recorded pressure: 1032 hPa
